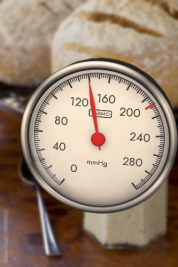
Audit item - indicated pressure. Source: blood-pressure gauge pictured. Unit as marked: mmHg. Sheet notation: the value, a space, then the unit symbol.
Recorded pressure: 140 mmHg
